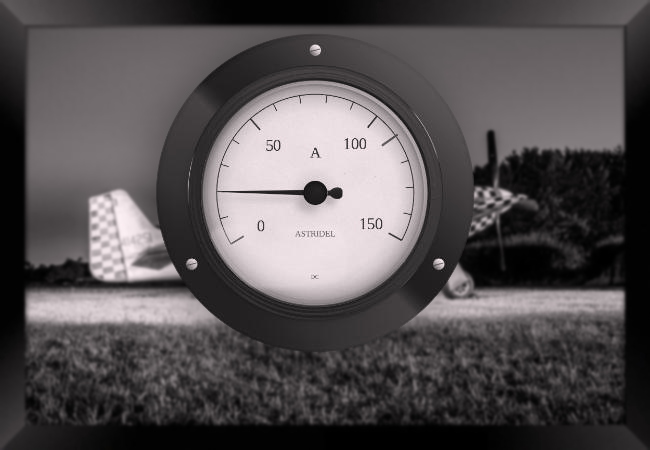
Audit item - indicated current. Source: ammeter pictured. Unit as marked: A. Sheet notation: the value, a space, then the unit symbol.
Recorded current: 20 A
